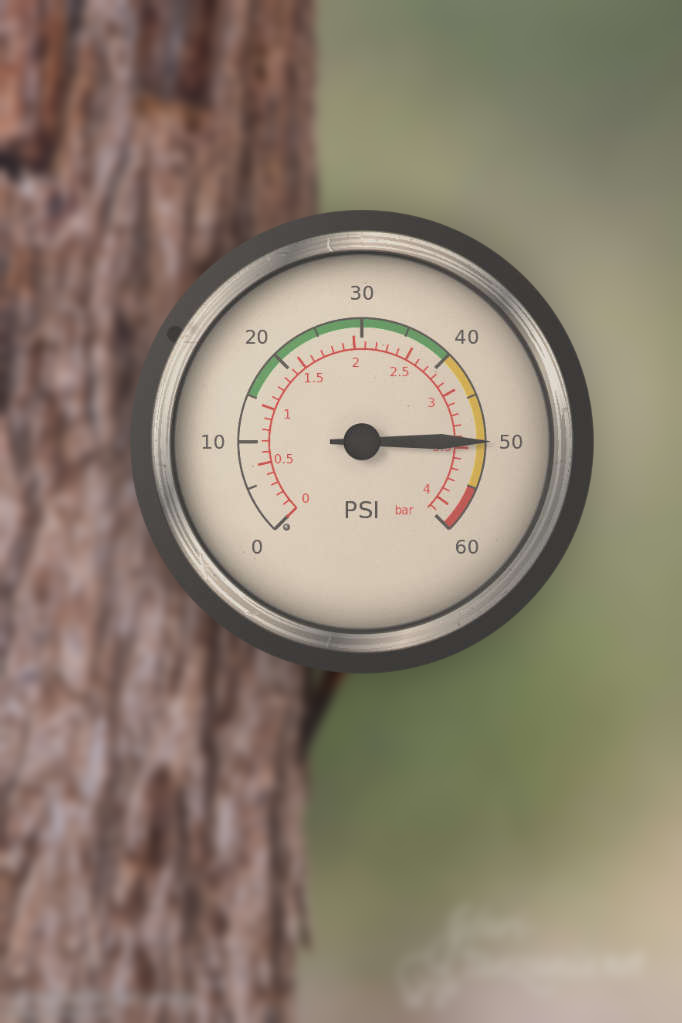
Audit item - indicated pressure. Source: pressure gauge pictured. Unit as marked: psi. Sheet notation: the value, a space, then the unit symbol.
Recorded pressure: 50 psi
